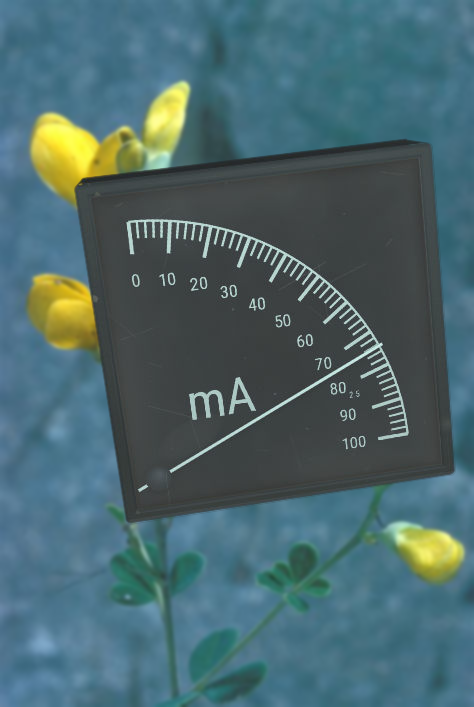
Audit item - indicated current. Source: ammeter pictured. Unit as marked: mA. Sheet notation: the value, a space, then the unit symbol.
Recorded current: 74 mA
